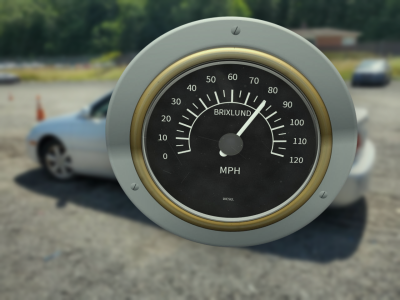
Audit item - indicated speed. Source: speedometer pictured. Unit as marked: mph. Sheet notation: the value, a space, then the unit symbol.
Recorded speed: 80 mph
